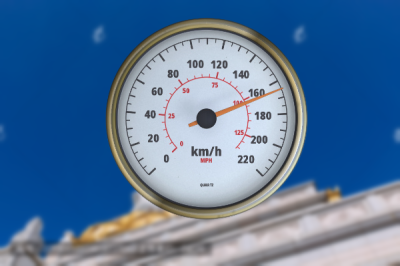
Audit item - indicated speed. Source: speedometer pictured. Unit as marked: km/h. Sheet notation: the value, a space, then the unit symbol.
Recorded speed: 165 km/h
